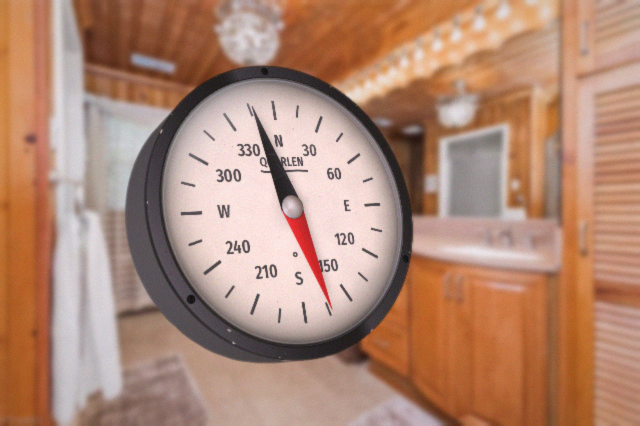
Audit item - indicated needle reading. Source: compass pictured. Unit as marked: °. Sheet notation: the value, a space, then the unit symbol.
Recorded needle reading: 165 °
